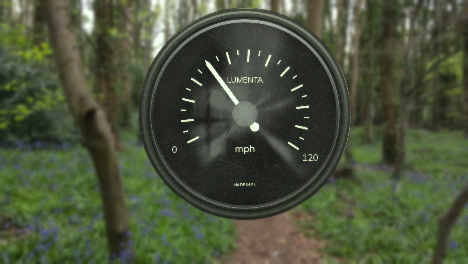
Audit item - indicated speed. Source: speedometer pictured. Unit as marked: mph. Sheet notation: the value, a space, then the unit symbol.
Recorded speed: 40 mph
